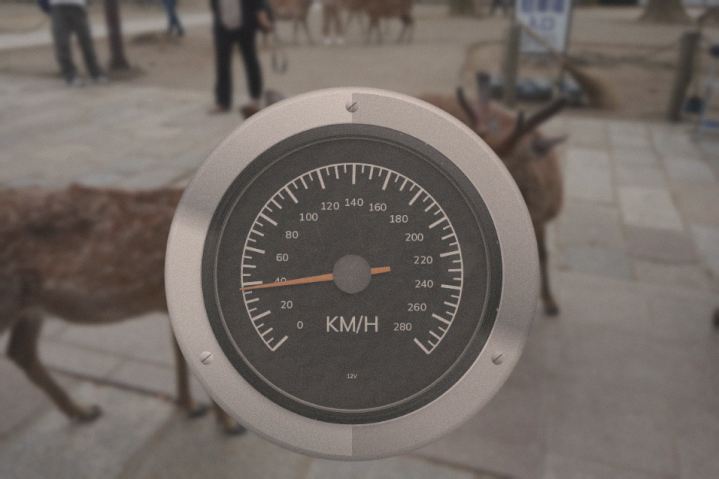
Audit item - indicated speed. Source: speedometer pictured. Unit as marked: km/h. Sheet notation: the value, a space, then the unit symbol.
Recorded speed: 37.5 km/h
